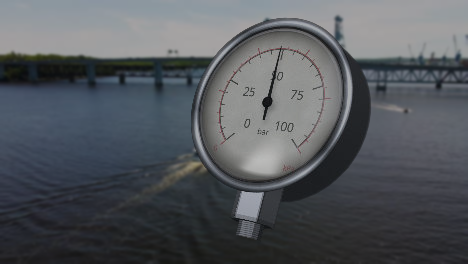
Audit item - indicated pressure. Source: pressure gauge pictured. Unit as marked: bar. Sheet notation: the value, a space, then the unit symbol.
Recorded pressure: 50 bar
